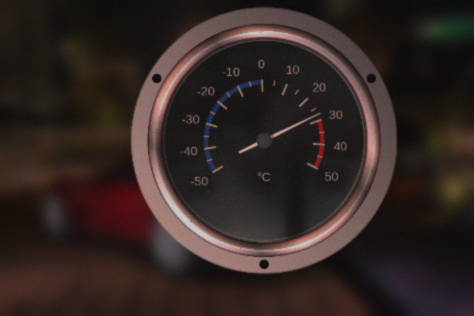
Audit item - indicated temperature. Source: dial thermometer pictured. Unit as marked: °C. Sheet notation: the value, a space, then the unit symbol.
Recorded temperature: 27.5 °C
